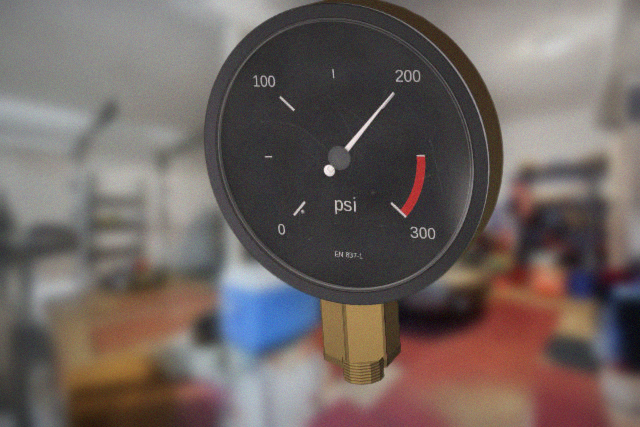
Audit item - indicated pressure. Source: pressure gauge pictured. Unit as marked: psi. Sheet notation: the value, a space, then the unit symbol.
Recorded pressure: 200 psi
